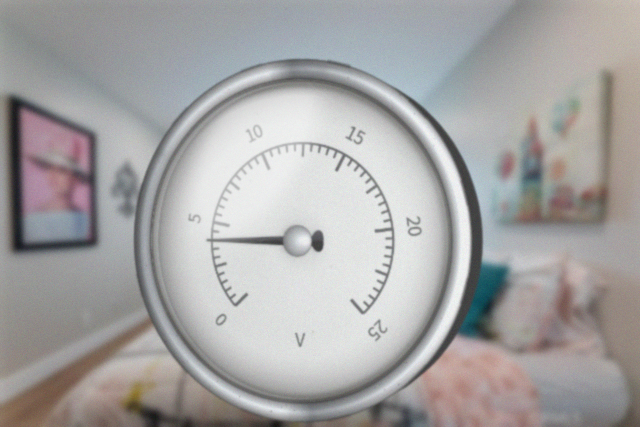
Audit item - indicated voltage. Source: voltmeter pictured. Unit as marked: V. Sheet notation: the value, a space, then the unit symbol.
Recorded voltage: 4 V
